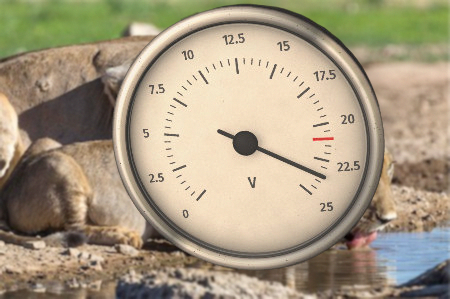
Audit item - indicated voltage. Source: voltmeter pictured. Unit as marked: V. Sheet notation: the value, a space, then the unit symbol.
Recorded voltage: 23.5 V
